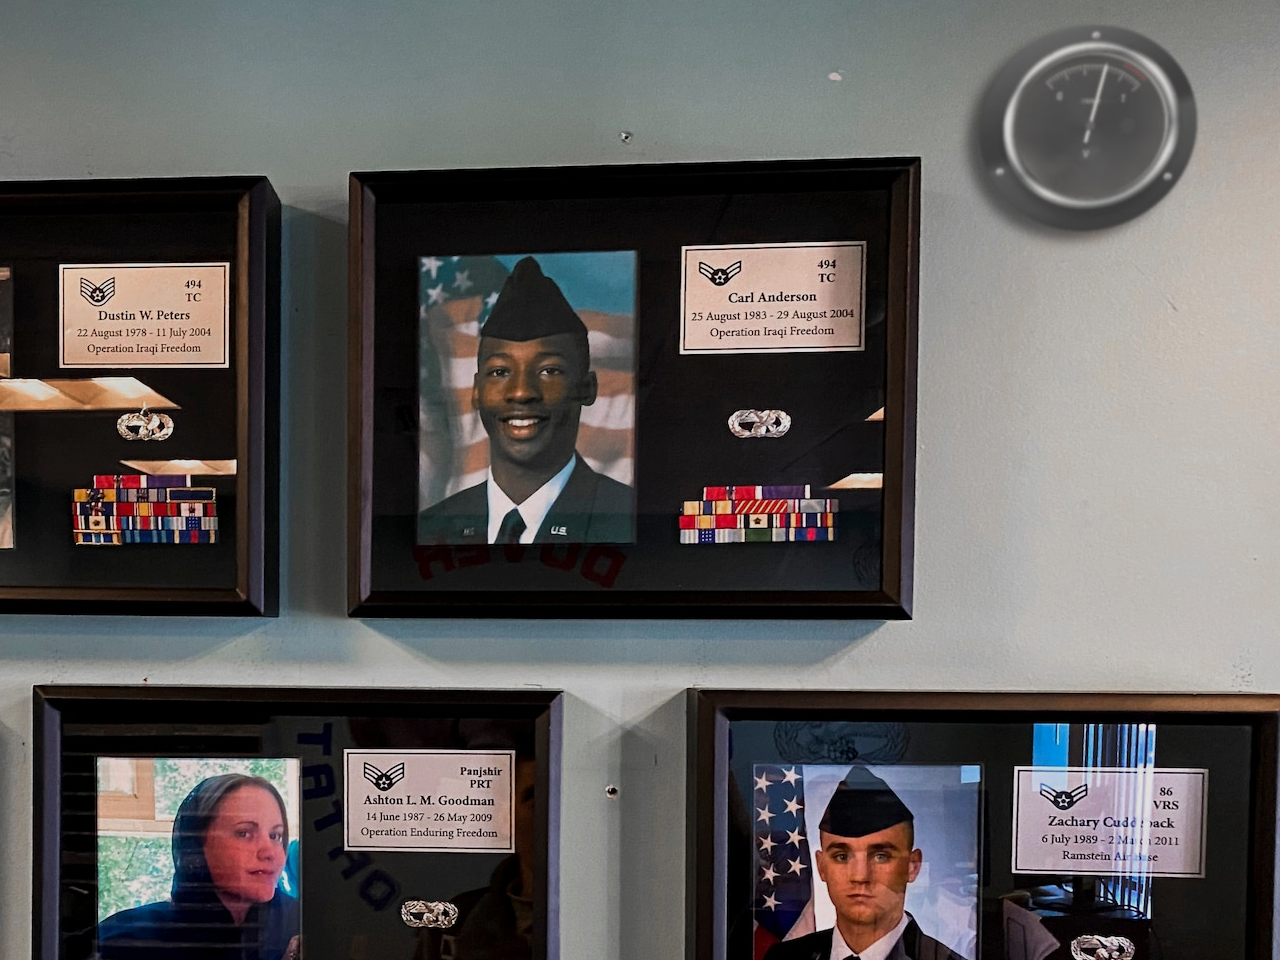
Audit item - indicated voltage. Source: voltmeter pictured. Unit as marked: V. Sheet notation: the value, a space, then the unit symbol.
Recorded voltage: 0.6 V
